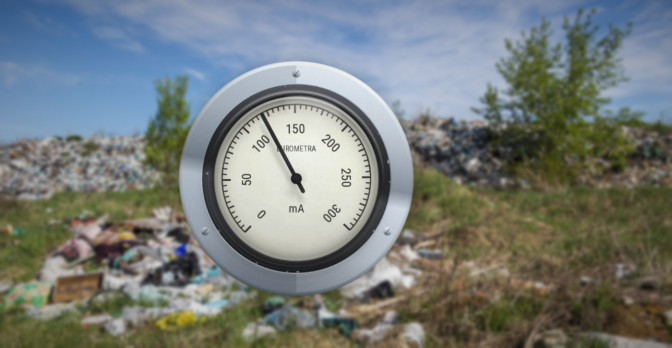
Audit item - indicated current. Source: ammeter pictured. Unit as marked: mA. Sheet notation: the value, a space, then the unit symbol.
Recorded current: 120 mA
